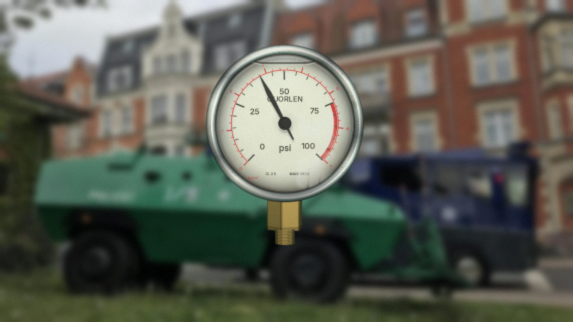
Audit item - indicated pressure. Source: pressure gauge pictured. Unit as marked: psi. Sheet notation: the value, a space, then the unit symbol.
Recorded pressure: 40 psi
